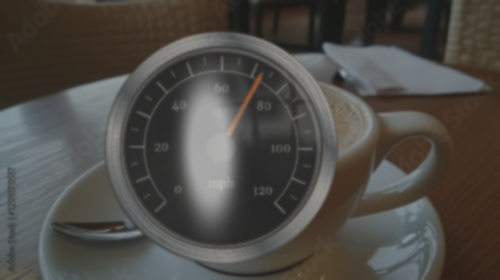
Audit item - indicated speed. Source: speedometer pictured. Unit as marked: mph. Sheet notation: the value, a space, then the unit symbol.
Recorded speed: 72.5 mph
